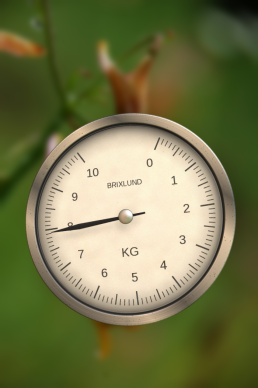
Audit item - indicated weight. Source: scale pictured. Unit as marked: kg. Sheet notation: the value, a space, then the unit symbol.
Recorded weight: 7.9 kg
